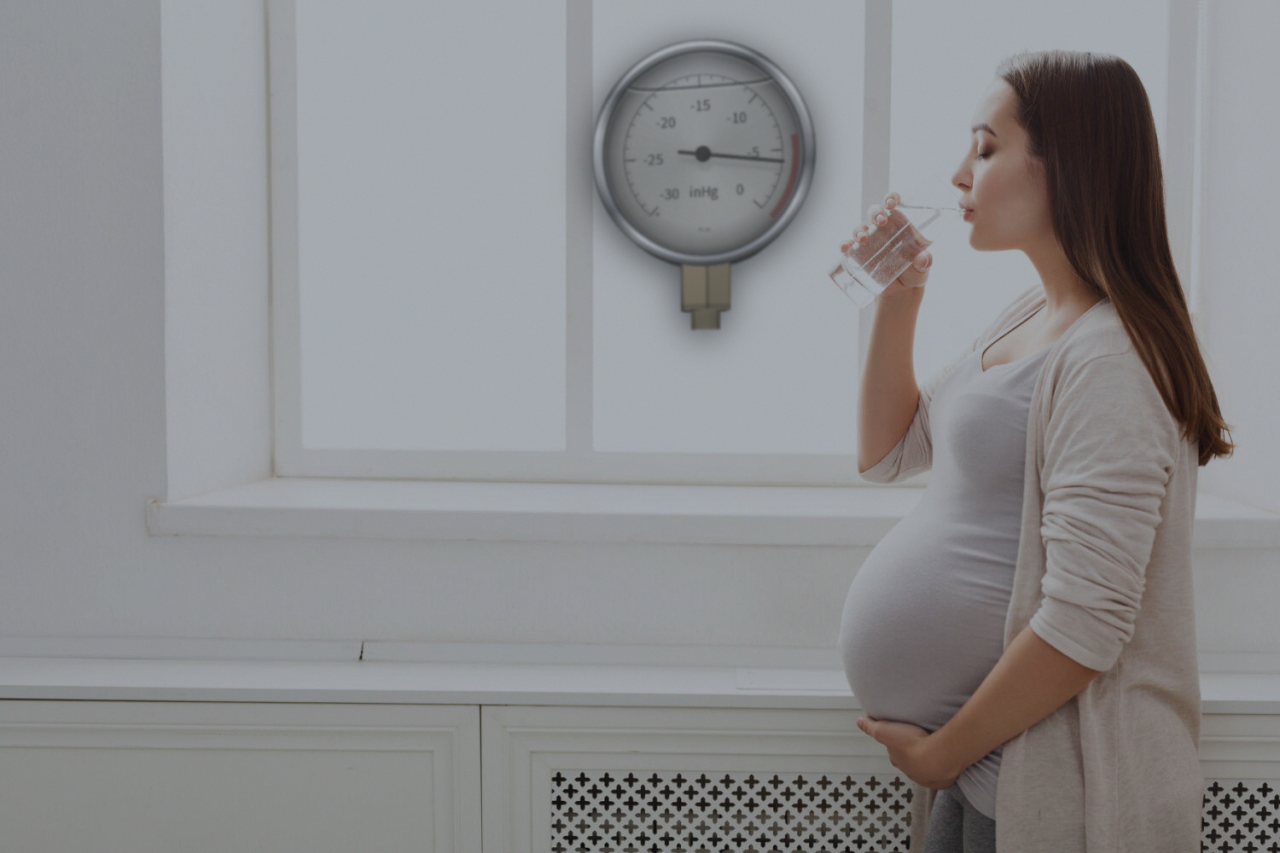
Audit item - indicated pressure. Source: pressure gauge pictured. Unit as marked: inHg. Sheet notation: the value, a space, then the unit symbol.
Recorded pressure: -4 inHg
